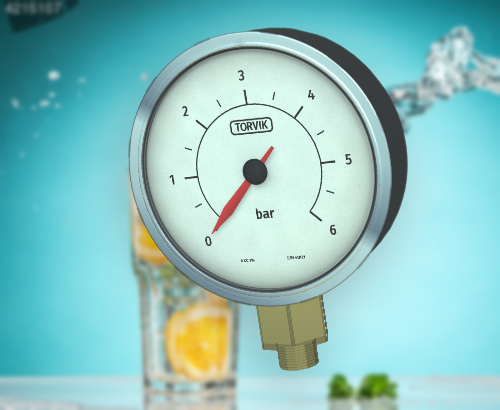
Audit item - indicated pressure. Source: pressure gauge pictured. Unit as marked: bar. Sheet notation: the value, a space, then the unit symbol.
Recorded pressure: 0 bar
